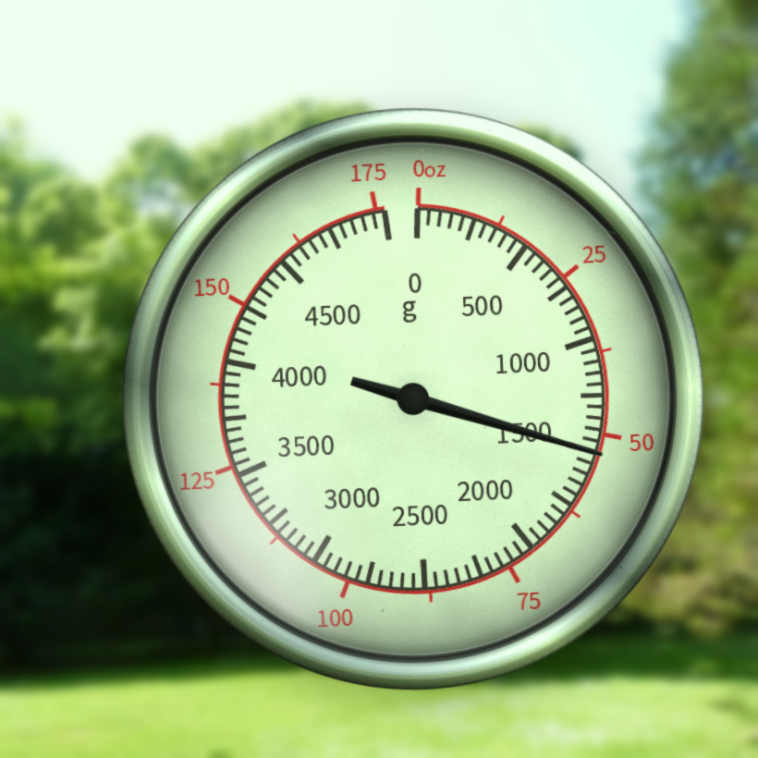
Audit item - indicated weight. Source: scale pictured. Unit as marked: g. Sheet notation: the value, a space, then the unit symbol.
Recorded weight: 1500 g
